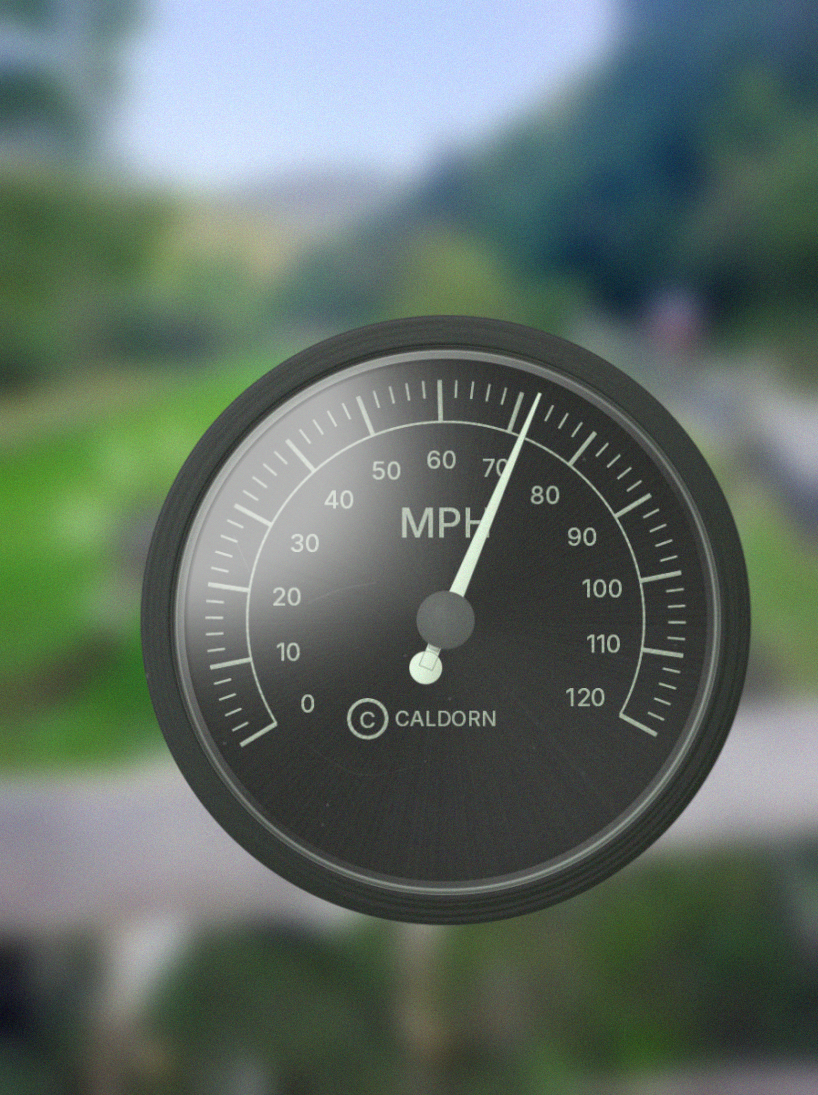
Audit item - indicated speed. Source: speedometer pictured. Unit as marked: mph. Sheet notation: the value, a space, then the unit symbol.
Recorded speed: 72 mph
